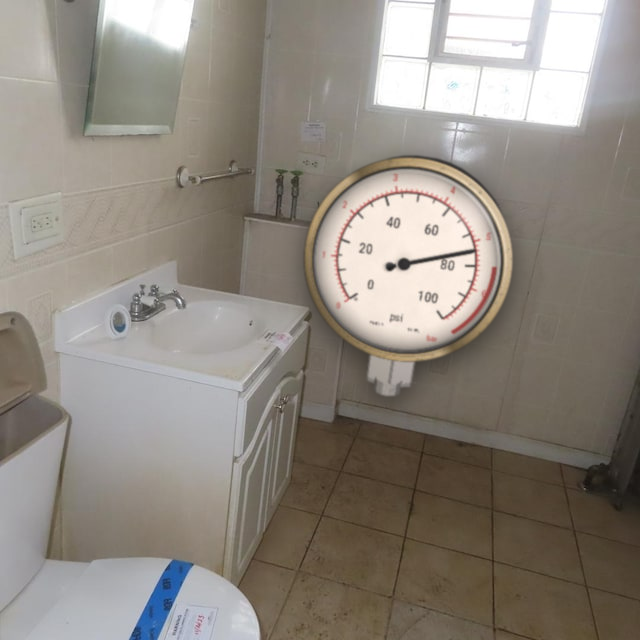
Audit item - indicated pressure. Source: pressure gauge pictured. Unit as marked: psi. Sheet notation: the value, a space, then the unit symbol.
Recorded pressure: 75 psi
